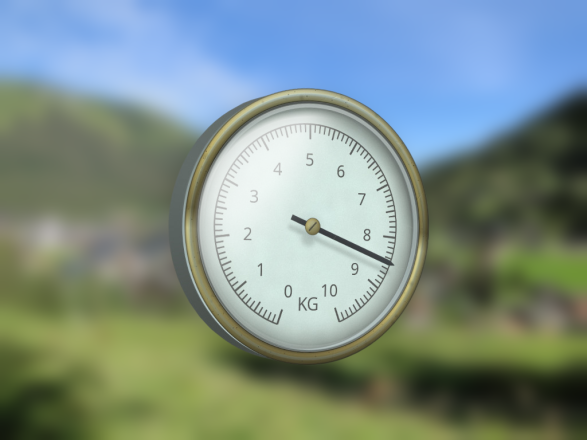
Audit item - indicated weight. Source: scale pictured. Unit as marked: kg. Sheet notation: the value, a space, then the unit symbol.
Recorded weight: 8.5 kg
